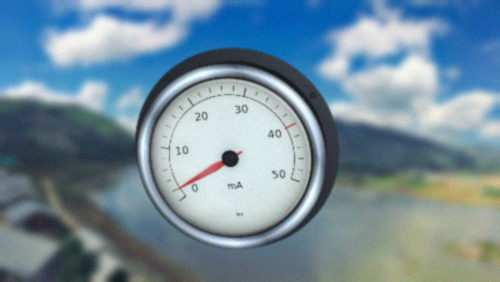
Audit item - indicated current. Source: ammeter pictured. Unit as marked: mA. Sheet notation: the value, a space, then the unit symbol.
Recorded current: 2 mA
